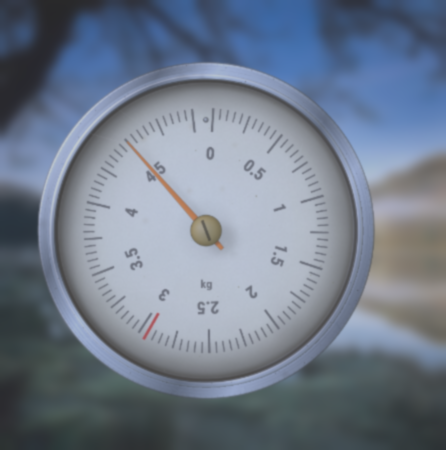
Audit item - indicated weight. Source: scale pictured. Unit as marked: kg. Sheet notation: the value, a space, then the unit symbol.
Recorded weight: 4.5 kg
